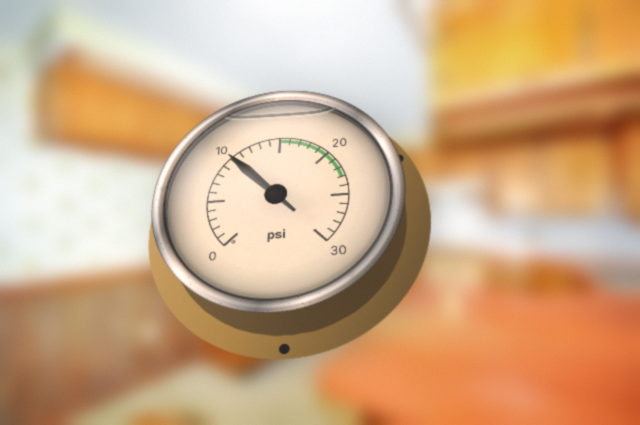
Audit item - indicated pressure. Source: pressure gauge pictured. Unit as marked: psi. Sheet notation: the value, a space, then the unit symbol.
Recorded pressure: 10 psi
